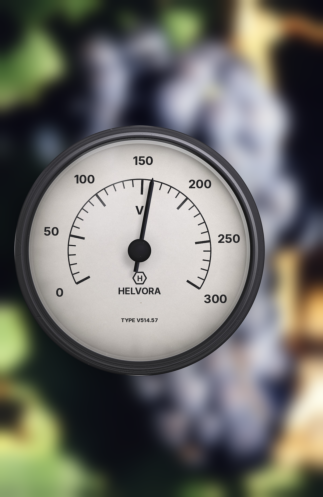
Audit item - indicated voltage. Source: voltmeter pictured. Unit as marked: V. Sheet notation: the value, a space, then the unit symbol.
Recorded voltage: 160 V
